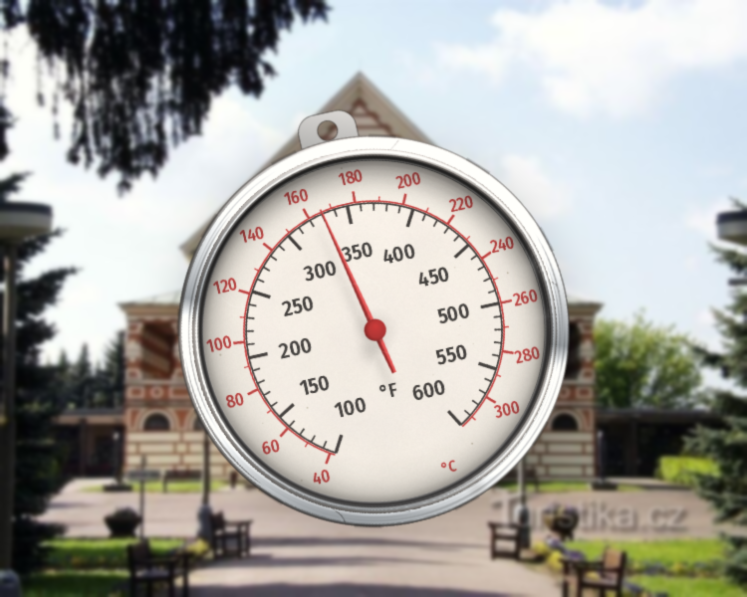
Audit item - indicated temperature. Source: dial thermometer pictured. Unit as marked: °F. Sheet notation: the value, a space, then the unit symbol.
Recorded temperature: 330 °F
